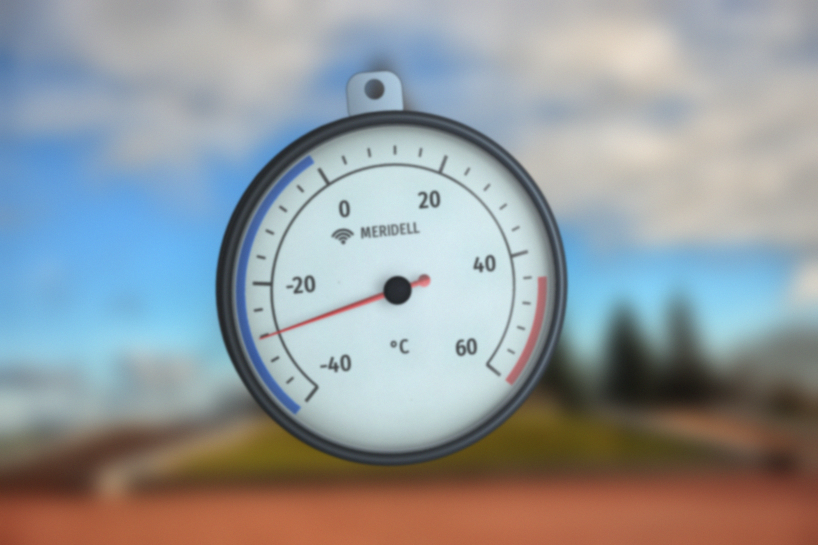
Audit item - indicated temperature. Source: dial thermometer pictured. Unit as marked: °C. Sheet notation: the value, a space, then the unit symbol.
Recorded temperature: -28 °C
